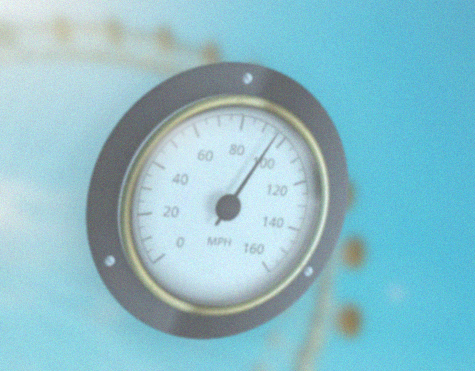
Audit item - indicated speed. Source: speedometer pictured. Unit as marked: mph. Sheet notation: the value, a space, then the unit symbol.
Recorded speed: 95 mph
